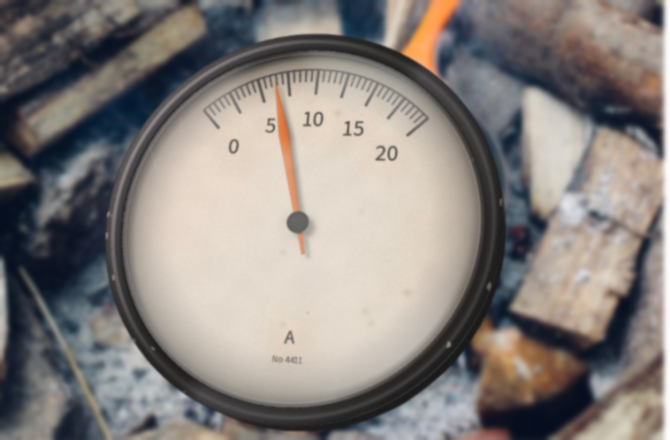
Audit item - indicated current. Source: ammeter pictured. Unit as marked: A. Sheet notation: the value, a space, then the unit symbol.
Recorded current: 6.5 A
